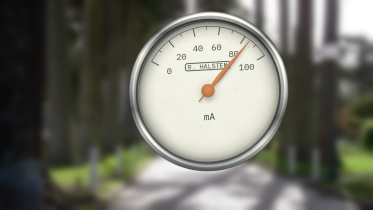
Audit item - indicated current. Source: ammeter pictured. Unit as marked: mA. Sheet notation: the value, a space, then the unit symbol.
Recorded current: 85 mA
